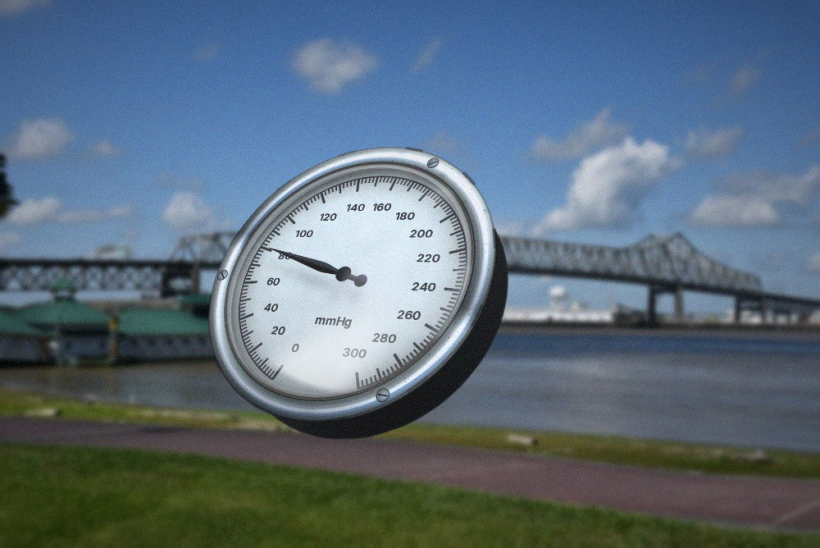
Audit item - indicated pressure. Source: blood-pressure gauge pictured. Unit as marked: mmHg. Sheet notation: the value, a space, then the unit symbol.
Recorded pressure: 80 mmHg
